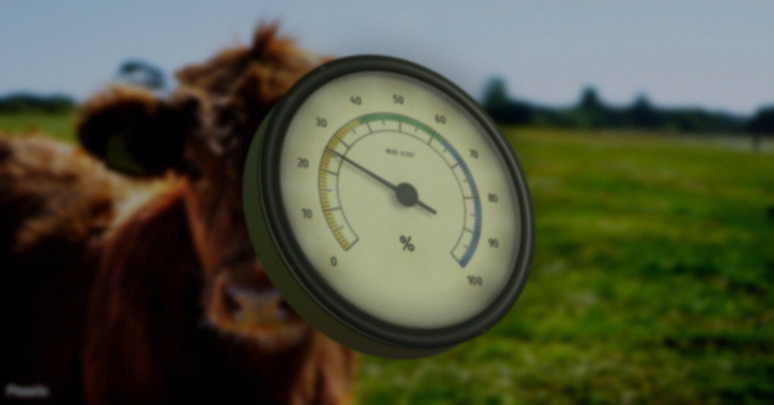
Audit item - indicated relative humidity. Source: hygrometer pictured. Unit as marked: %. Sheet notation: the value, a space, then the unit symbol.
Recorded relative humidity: 25 %
